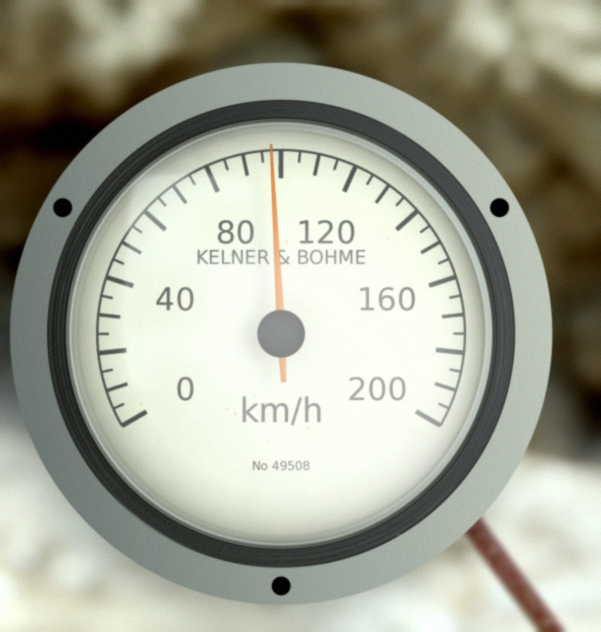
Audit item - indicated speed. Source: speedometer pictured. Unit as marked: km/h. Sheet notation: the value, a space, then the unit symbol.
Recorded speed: 97.5 km/h
